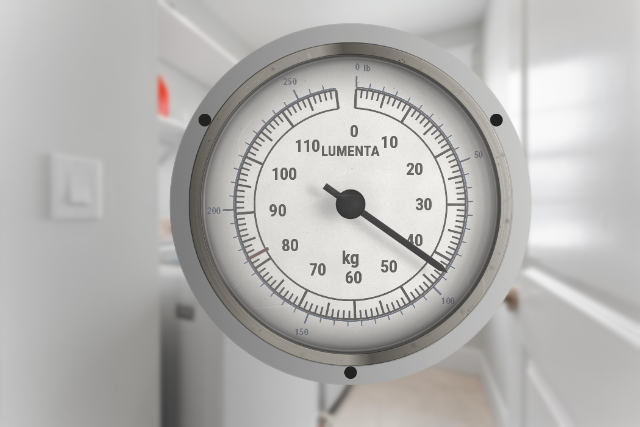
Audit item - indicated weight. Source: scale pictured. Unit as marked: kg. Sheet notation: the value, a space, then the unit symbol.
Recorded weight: 42 kg
